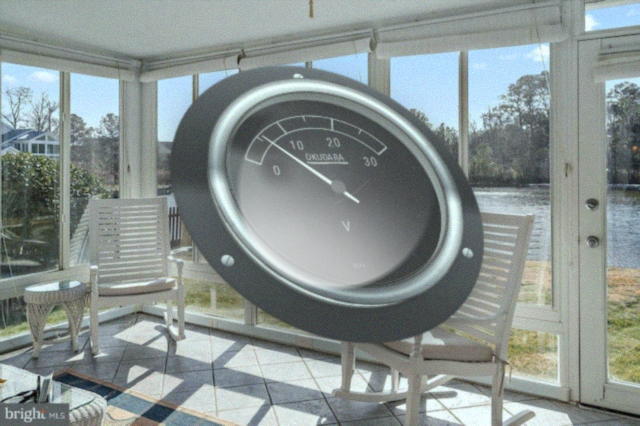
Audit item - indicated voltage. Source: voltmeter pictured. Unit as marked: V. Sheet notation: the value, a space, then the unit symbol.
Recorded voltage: 5 V
